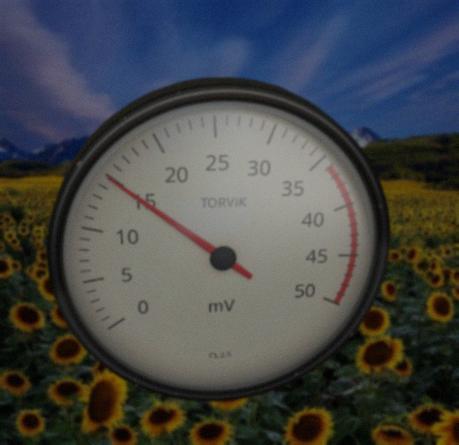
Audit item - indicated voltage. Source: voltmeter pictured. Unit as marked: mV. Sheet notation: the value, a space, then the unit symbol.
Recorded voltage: 15 mV
